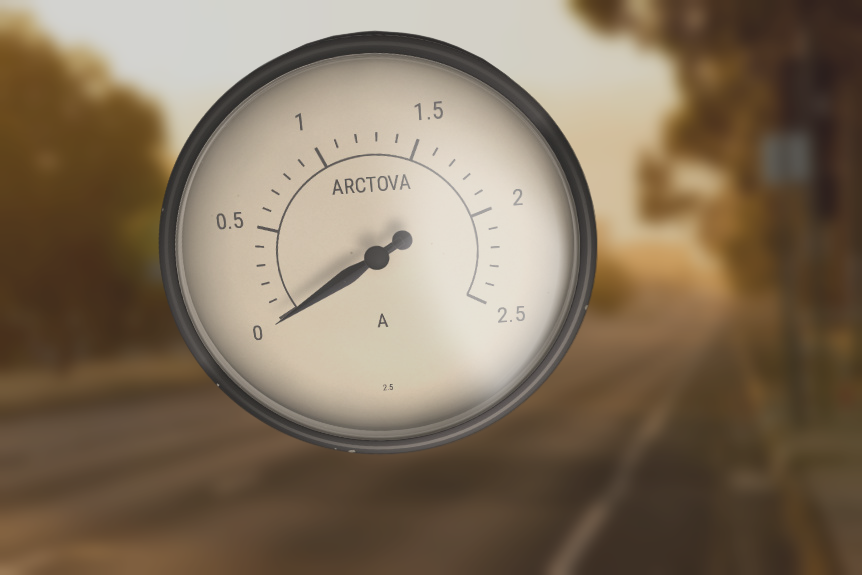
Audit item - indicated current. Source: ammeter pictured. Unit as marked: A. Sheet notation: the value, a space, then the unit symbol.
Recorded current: 0 A
